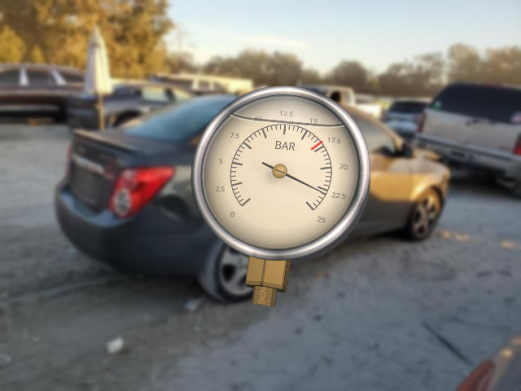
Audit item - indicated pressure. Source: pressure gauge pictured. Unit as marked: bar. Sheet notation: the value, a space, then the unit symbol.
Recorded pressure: 23 bar
